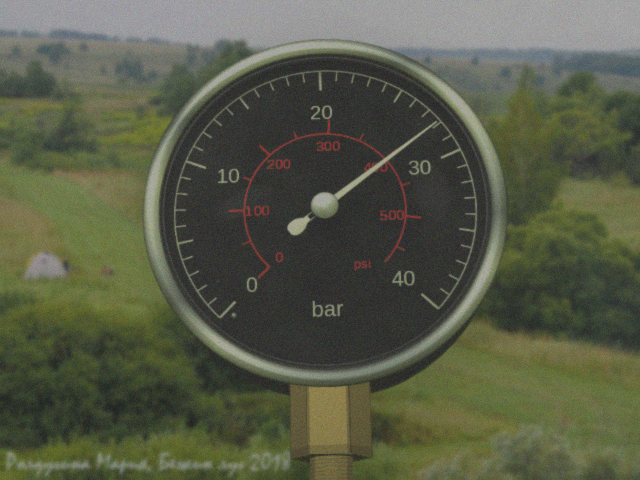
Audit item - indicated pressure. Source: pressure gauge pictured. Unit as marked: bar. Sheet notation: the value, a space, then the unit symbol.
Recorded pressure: 28 bar
